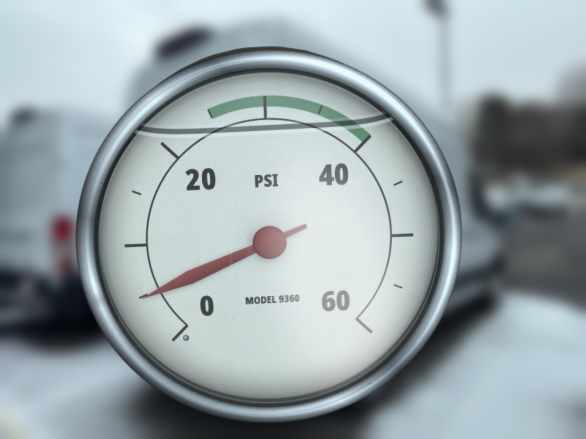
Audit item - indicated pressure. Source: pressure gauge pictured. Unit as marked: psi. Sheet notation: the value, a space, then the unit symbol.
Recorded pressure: 5 psi
